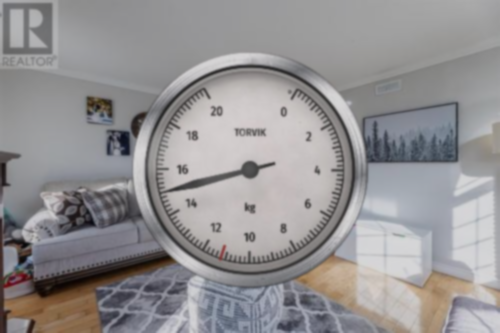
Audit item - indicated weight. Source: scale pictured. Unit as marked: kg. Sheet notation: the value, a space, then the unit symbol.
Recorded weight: 15 kg
